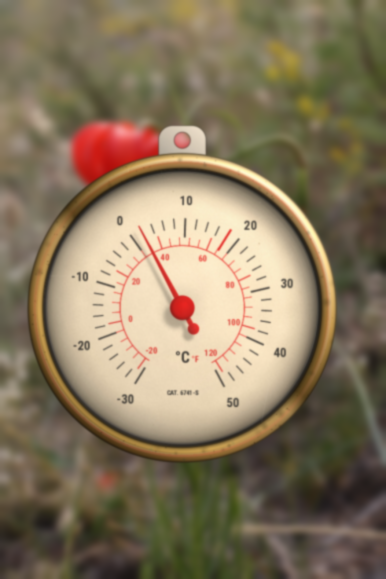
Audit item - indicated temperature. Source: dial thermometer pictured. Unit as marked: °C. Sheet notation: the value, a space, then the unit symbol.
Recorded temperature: 2 °C
